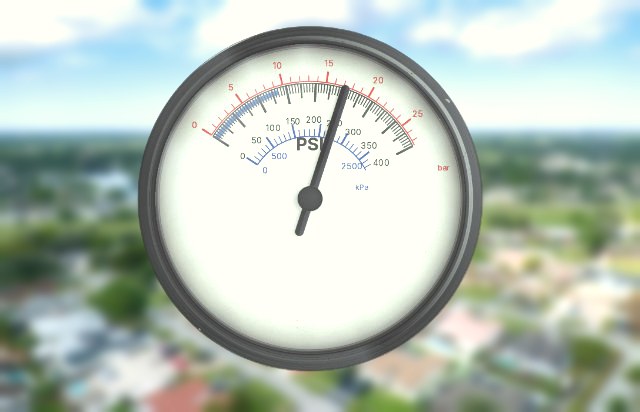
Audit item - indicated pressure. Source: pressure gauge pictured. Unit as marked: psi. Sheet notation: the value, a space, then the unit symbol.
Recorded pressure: 250 psi
